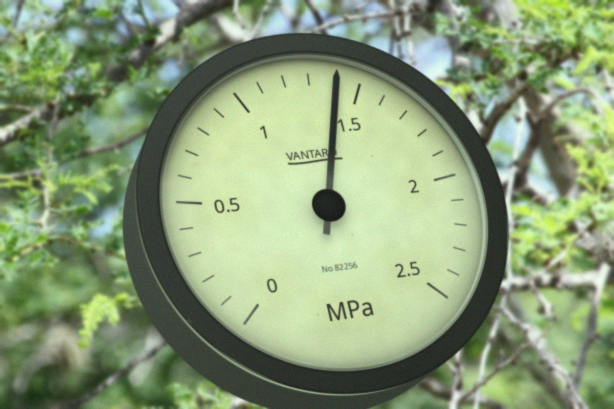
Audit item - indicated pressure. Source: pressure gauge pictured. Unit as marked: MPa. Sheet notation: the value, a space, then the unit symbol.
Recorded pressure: 1.4 MPa
